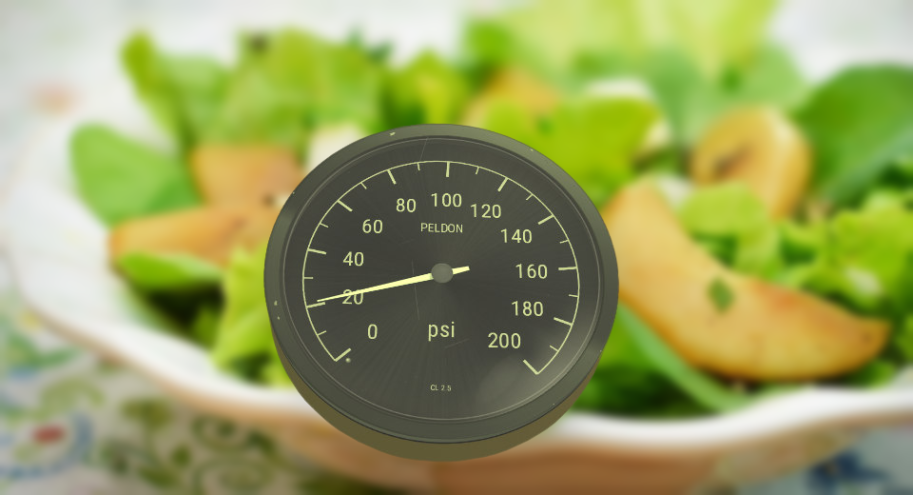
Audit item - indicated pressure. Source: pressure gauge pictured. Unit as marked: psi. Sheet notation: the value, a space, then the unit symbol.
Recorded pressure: 20 psi
